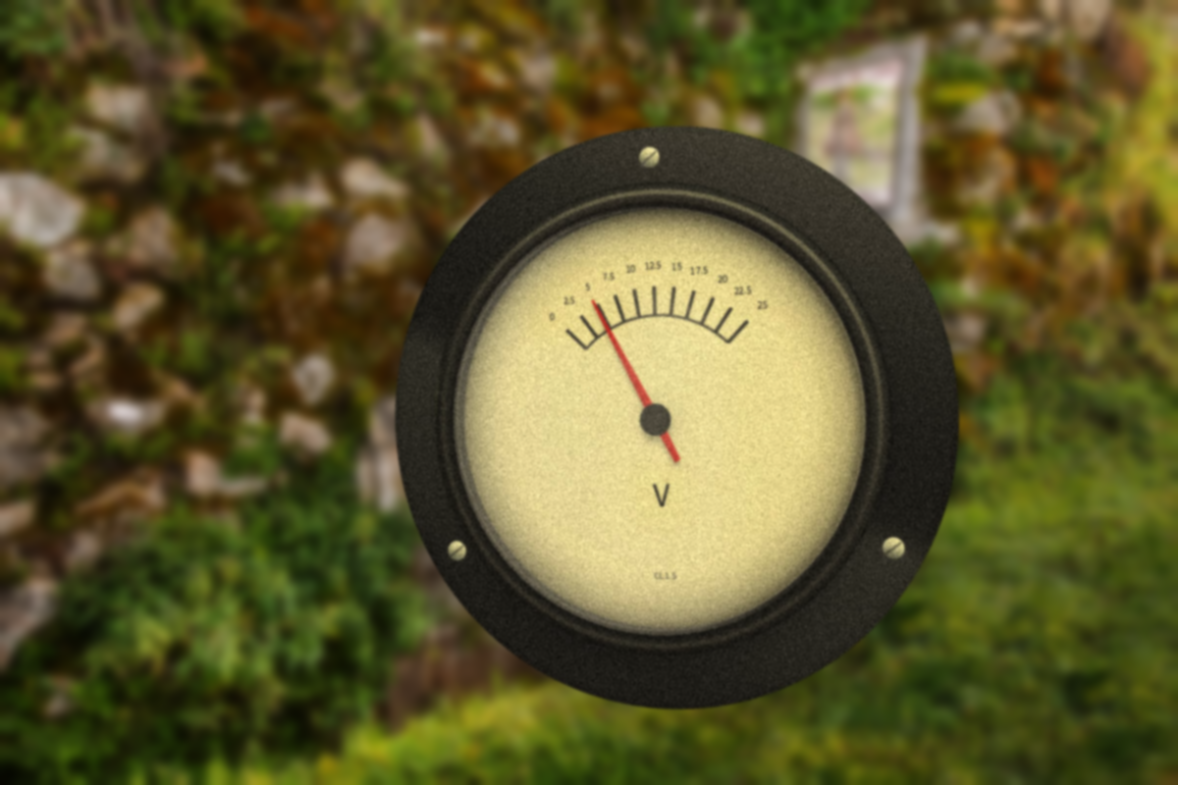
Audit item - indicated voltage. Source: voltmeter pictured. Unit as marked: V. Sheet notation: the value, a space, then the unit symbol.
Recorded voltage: 5 V
